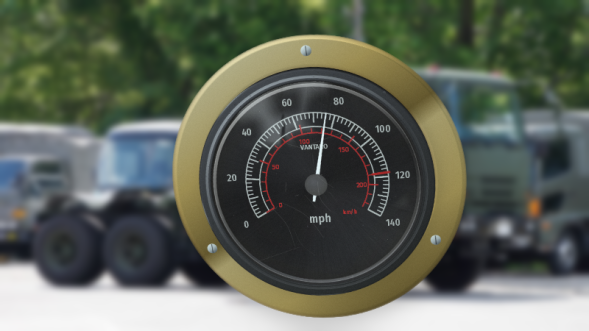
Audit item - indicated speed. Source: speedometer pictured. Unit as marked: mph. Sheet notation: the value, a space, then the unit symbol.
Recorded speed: 76 mph
